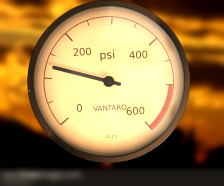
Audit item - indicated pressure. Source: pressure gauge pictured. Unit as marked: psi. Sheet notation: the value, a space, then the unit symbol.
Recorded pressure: 125 psi
